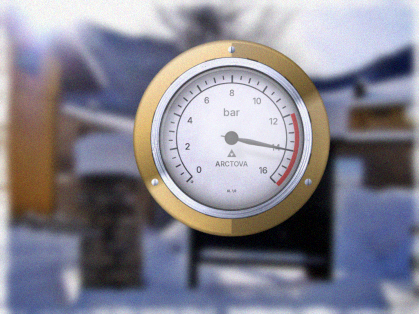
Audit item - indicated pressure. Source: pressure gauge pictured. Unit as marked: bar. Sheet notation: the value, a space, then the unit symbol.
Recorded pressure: 14 bar
